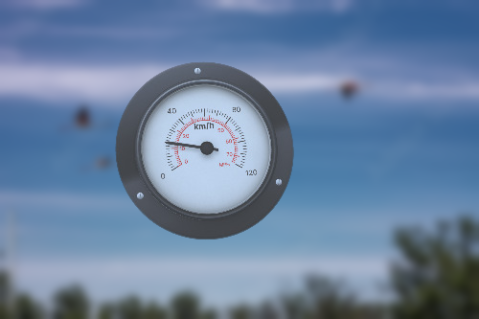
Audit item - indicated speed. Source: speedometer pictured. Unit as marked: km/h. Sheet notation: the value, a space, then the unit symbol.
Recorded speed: 20 km/h
